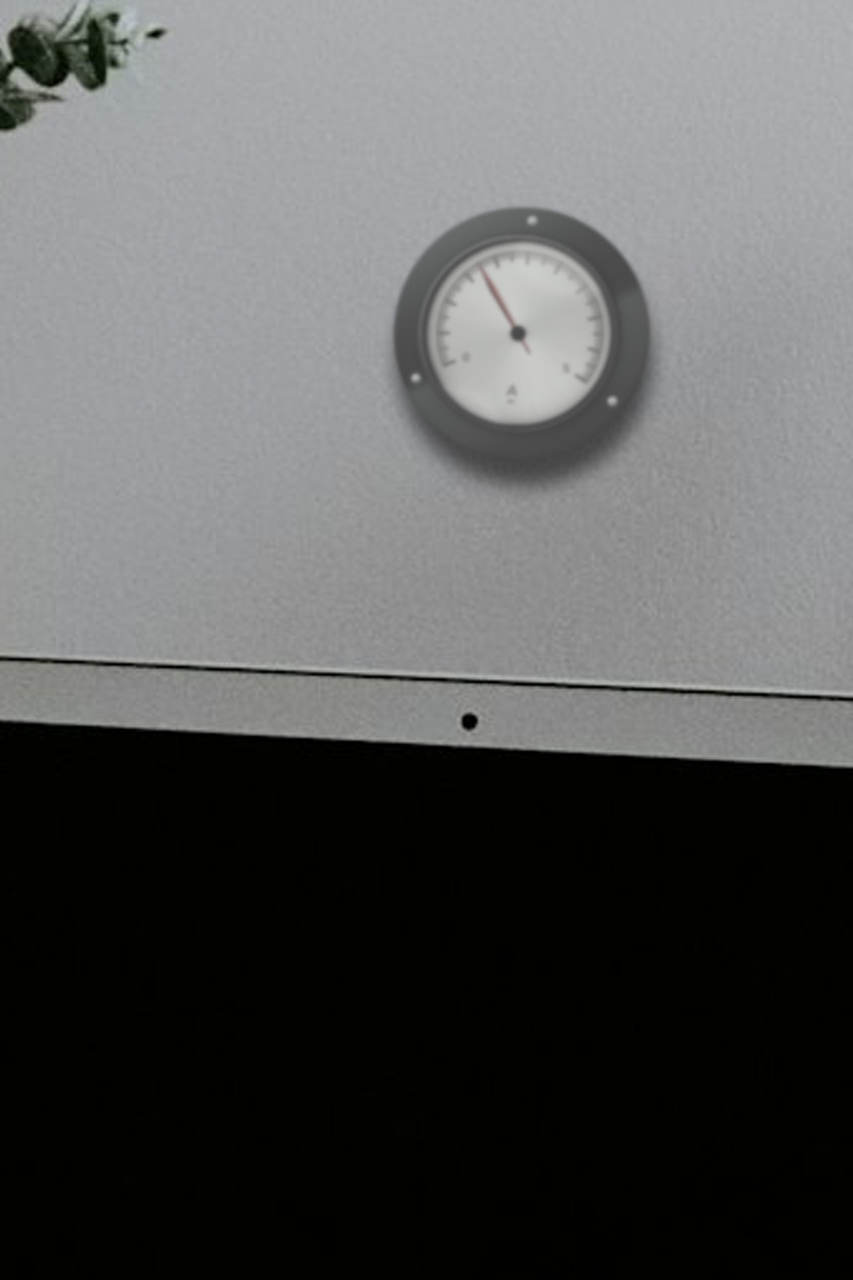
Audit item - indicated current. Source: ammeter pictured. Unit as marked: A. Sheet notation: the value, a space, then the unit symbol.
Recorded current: 1.75 A
